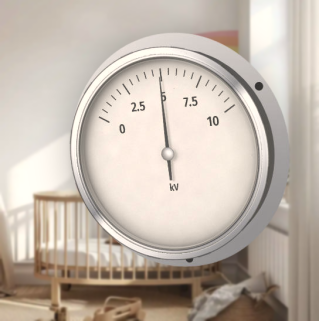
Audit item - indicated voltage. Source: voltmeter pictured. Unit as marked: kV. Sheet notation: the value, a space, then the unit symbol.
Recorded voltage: 5 kV
